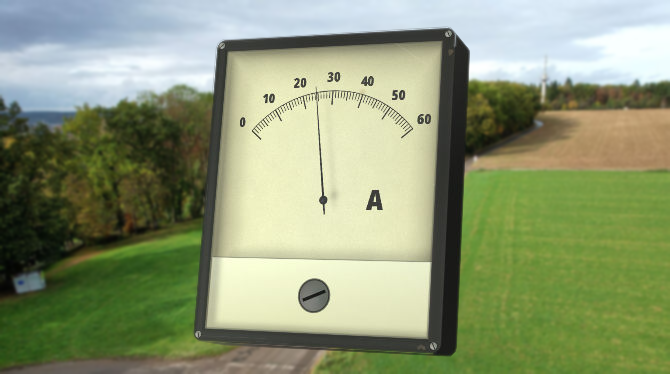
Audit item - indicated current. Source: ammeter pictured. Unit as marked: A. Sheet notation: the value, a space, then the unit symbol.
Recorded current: 25 A
